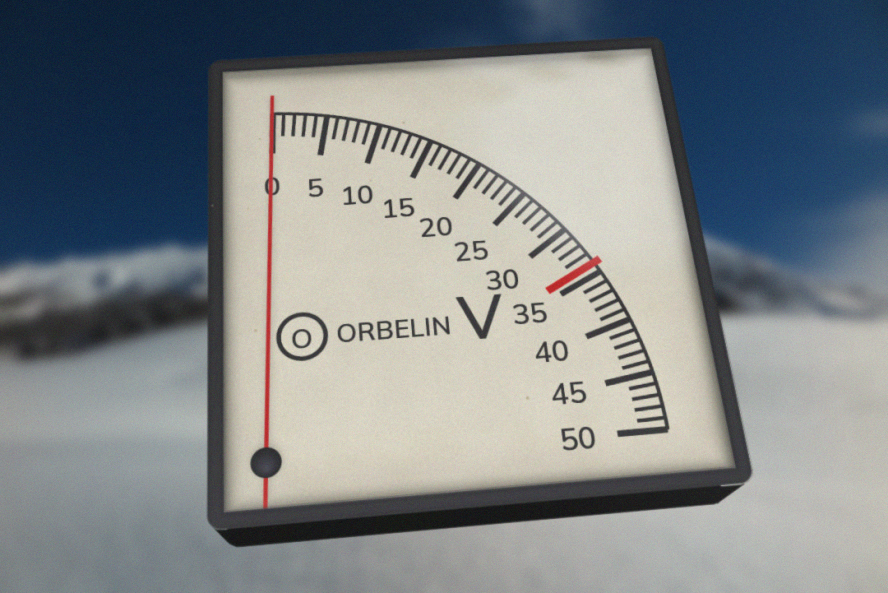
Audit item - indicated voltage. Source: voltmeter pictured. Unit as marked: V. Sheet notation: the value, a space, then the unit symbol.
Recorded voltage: 0 V
